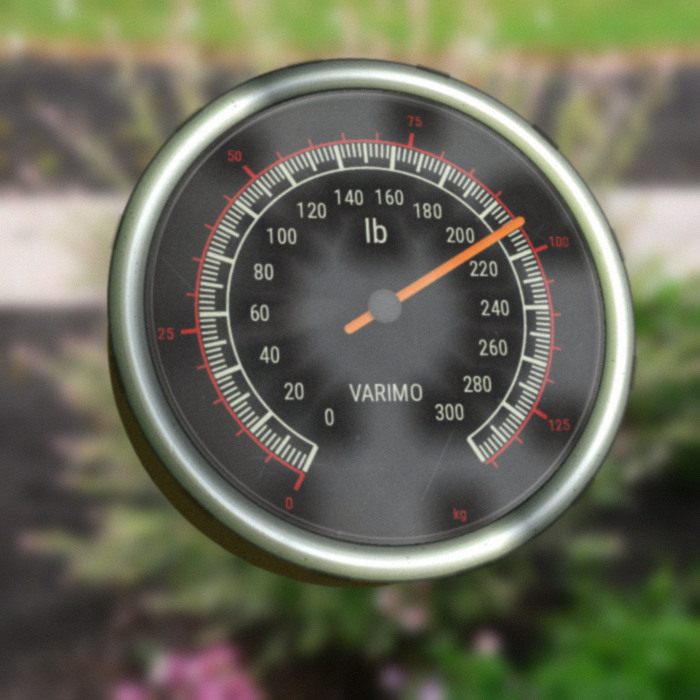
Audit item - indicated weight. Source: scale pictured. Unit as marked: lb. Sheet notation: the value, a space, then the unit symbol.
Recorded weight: 210 lb
